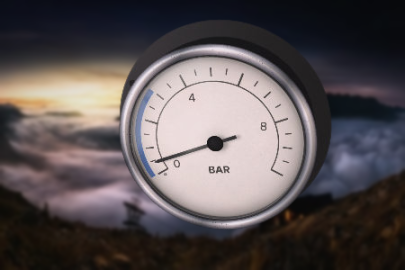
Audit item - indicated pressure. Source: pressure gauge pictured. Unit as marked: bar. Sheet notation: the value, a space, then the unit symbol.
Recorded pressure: 0.5 bar
